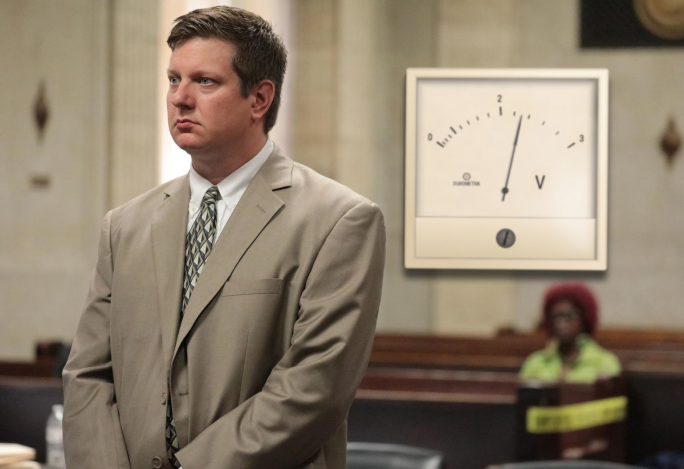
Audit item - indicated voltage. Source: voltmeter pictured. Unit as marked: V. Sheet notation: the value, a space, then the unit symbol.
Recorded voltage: 2.3 V
